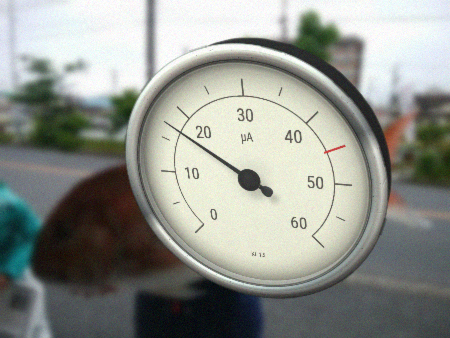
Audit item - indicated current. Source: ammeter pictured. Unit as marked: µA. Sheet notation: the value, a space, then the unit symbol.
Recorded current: 17.5 µA
